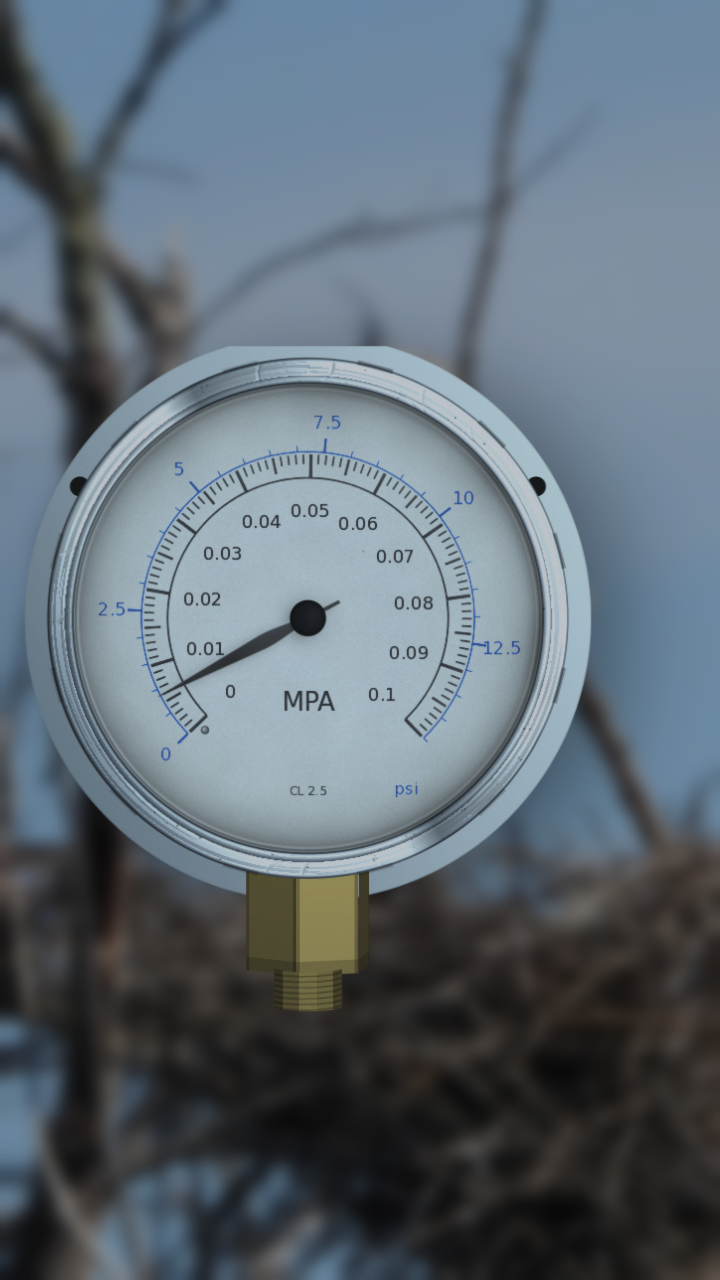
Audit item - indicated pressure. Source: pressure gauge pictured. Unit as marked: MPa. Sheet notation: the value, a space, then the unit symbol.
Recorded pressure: 0.006 MPa
